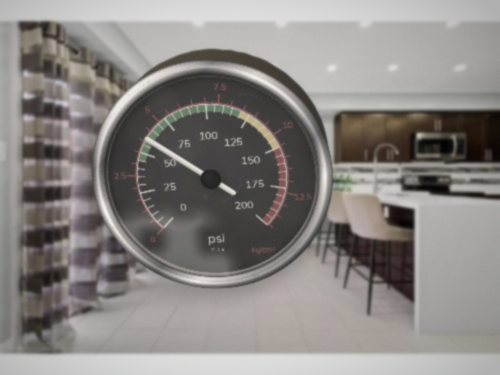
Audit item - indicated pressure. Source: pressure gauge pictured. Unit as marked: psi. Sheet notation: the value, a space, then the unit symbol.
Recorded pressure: 60 psi
